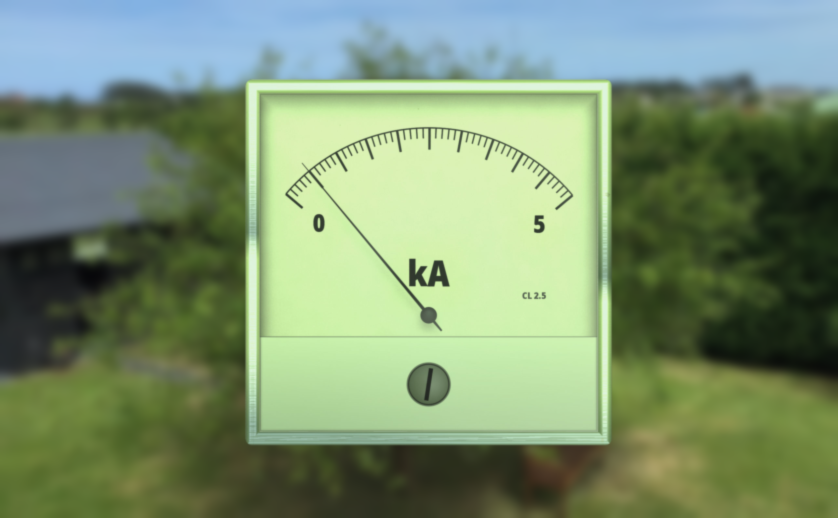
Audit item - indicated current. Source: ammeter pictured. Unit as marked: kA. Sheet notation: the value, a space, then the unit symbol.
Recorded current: 0.5 kA
